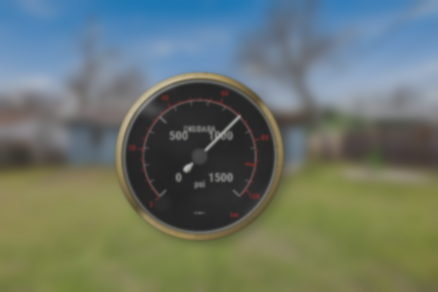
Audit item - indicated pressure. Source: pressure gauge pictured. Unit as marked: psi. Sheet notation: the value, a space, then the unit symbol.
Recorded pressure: 1000 psi
